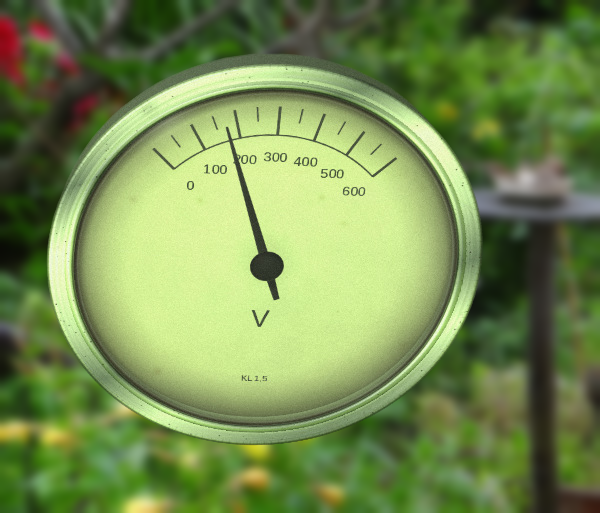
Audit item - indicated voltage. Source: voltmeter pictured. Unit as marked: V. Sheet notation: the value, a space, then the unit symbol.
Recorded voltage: 175 V
